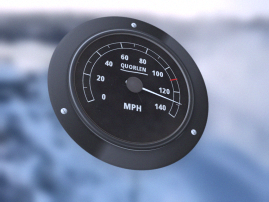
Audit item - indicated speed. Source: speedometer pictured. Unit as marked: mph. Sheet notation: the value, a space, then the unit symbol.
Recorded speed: 130 mph
